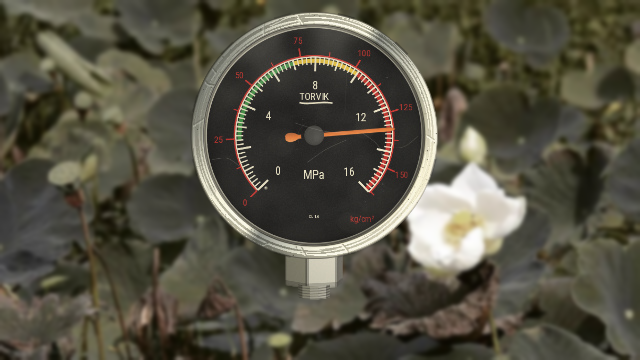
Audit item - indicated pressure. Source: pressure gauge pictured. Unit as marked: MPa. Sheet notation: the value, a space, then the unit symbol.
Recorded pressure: 13 MPa
